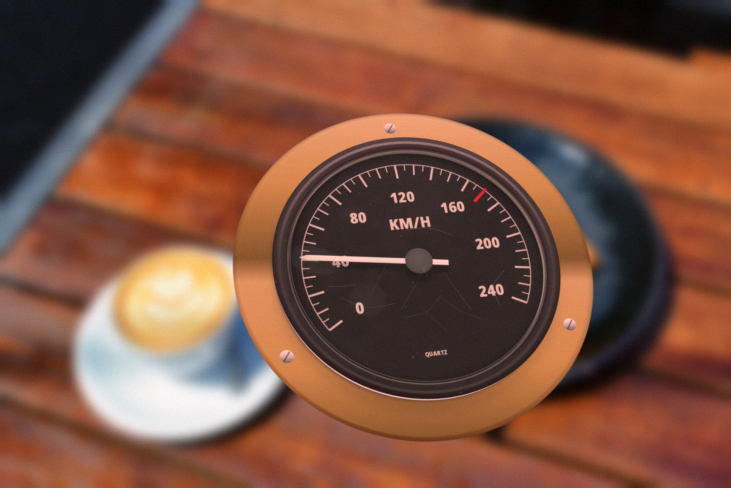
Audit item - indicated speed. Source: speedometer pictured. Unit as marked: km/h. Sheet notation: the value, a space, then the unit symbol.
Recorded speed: 40 km/h
